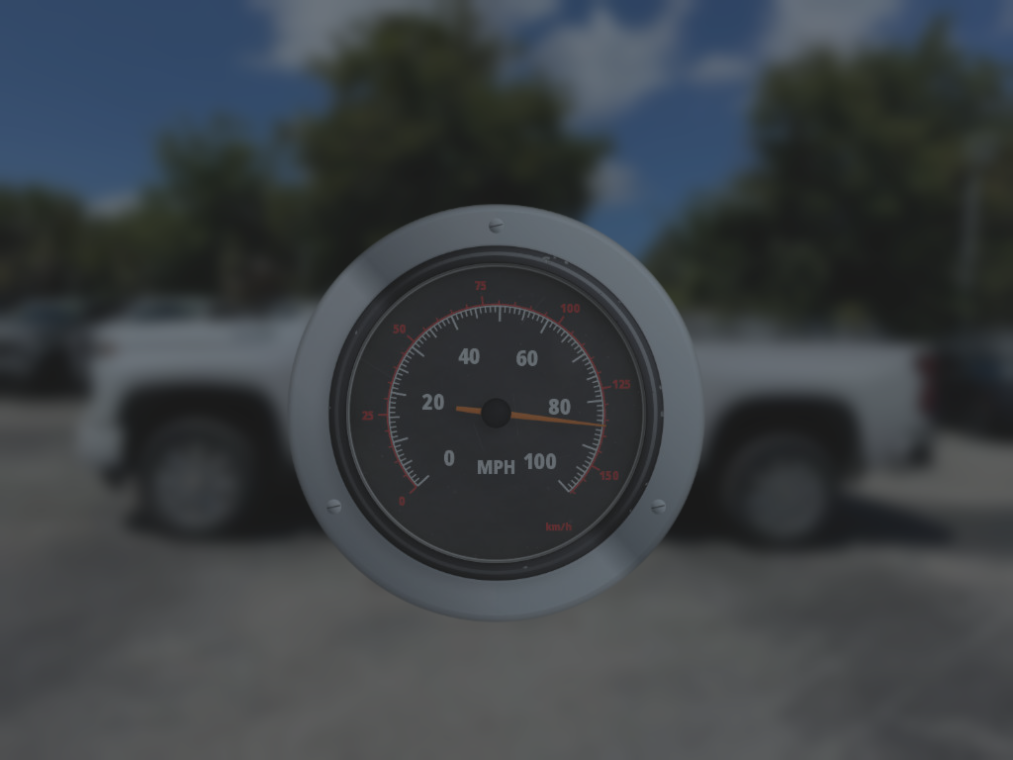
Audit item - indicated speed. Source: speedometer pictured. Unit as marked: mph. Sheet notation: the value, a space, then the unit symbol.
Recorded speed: 85 mph
